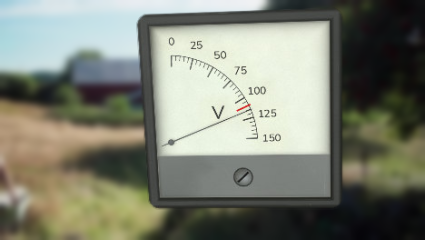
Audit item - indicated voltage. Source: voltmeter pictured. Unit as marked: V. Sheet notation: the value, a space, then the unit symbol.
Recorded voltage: 115 V
